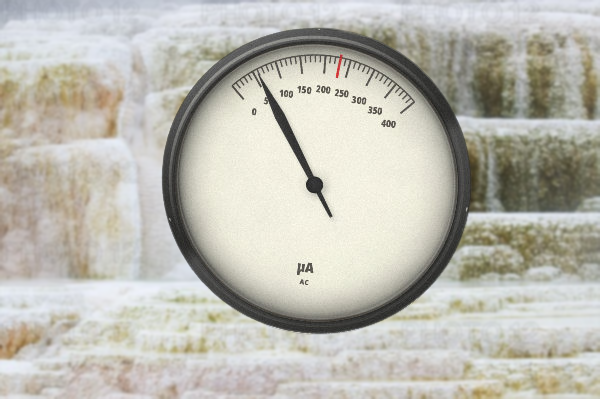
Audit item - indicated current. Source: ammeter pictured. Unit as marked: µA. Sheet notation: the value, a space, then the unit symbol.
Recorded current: 60 µA
